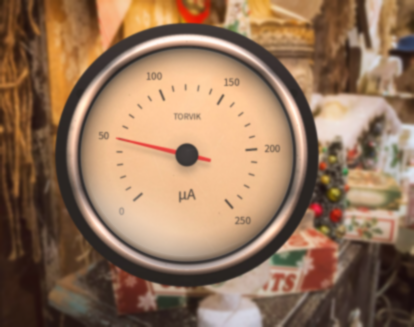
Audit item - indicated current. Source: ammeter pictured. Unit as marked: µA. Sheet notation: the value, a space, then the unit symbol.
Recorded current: 50 µA
